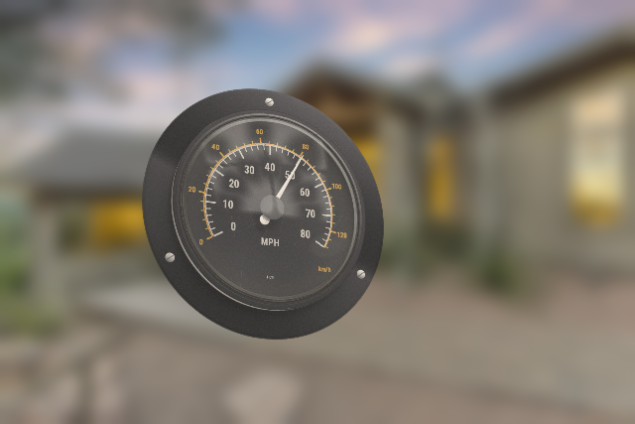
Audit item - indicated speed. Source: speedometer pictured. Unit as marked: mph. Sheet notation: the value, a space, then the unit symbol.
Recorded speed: 50 mph
